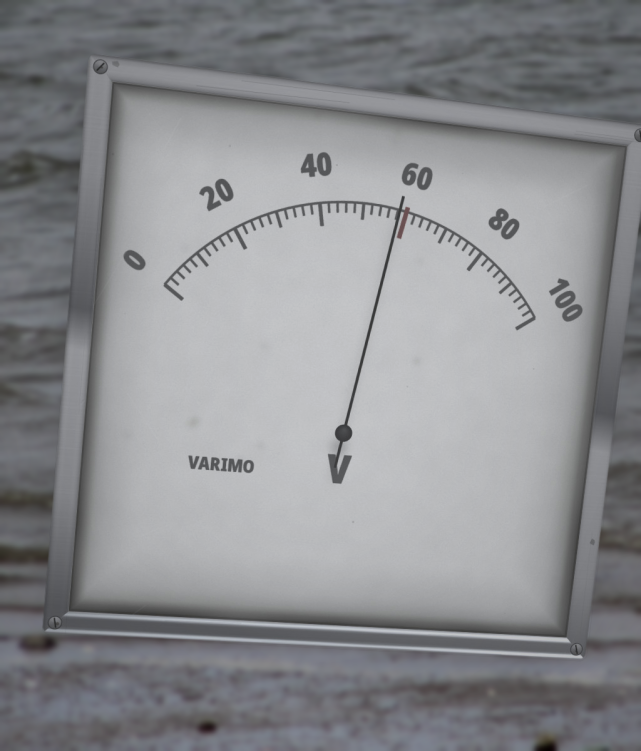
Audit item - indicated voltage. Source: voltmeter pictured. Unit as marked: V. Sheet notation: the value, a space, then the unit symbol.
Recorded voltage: 58 V
